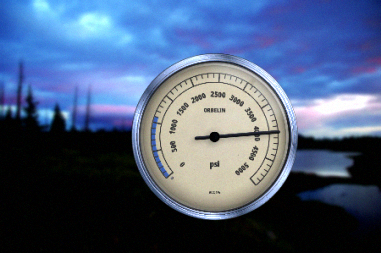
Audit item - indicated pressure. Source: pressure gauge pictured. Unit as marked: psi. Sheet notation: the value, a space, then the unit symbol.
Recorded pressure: 4000 psi
